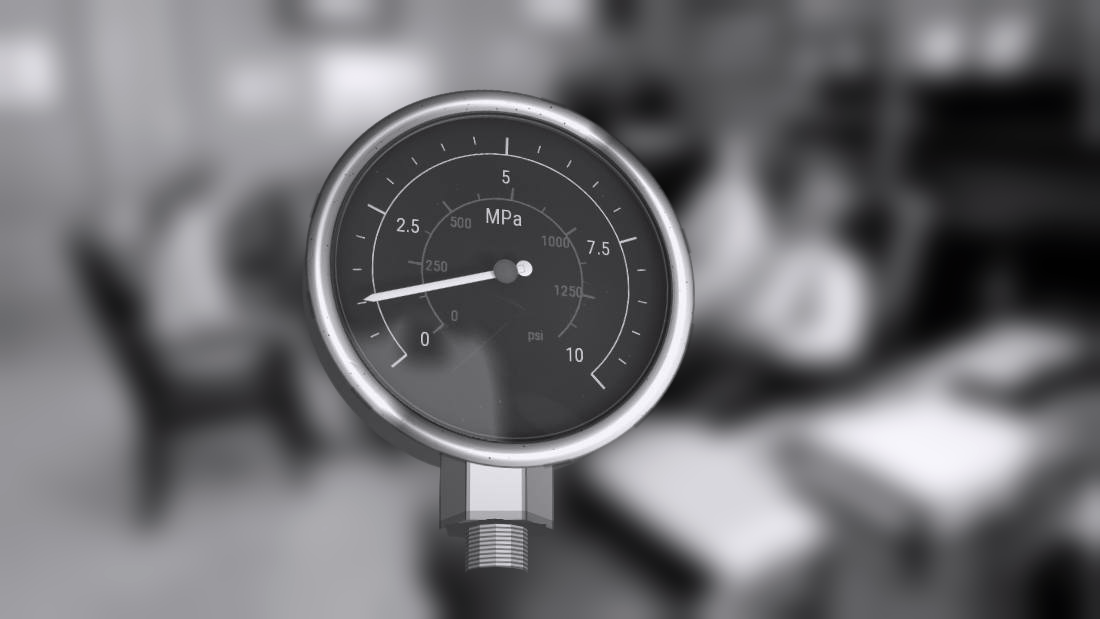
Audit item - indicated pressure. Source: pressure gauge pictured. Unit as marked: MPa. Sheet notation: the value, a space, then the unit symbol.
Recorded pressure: 1 MPa
